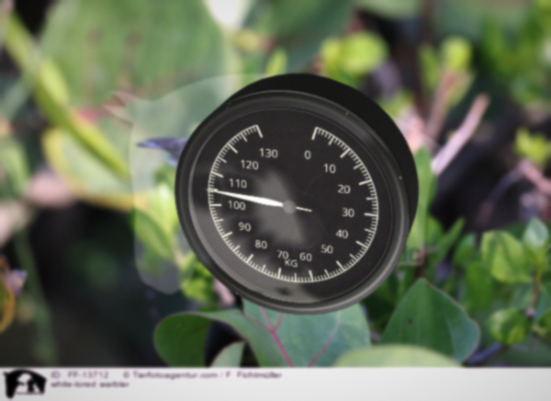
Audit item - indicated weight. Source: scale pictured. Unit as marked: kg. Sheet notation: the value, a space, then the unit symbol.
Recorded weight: 105 kg
